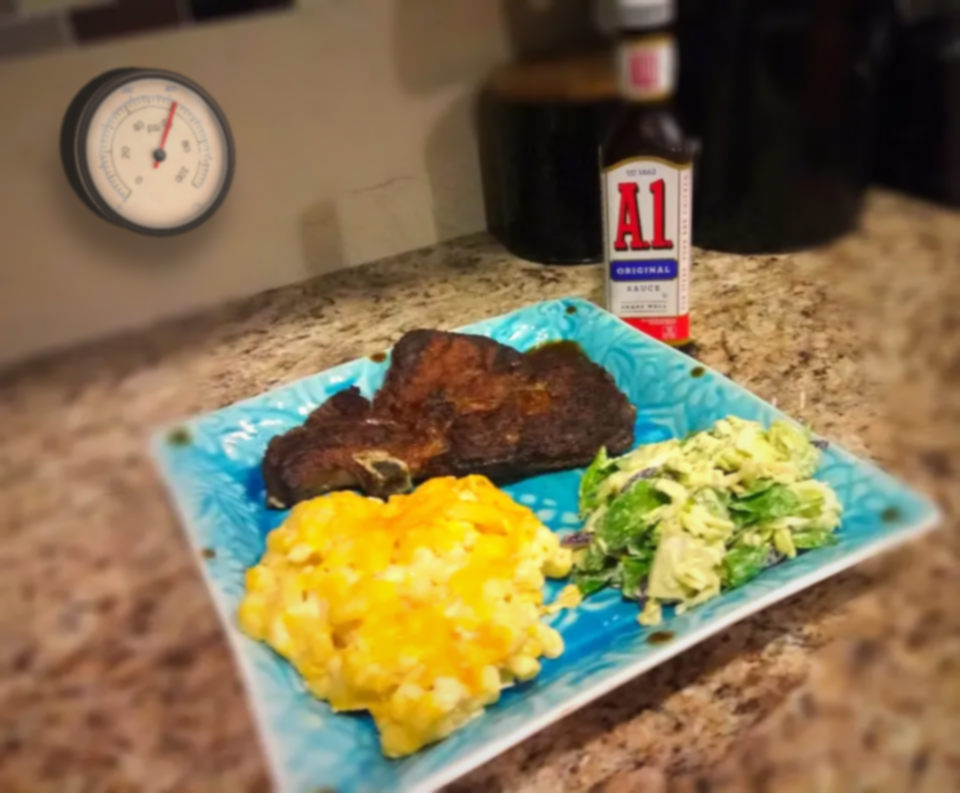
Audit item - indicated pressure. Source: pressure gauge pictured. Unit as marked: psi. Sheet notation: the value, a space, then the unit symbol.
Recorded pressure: 60 psi
